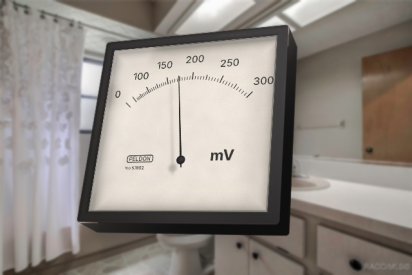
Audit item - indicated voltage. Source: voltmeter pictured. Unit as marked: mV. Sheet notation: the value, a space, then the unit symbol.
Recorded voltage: 175 mV
